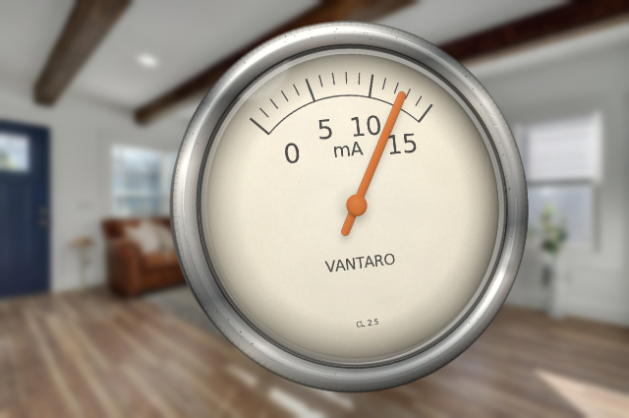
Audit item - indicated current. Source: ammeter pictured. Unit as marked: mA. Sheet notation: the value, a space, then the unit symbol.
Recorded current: 12.5 mA
